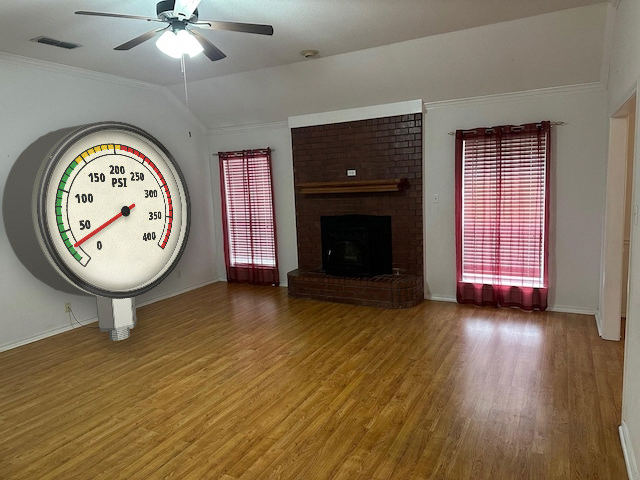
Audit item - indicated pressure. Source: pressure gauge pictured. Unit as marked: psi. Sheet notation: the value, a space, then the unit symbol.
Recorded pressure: 30 psi
